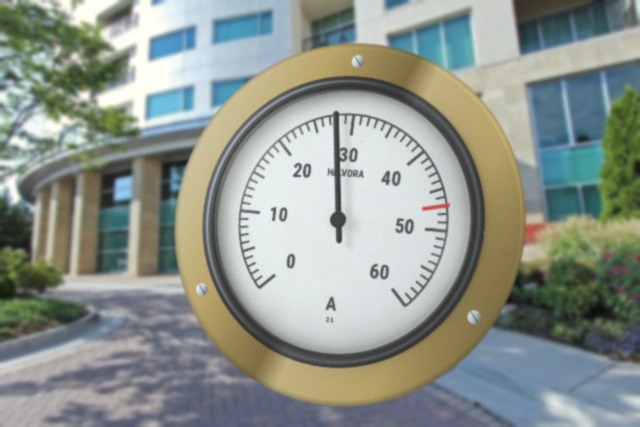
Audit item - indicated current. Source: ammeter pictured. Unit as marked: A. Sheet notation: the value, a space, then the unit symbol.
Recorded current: 28 A
